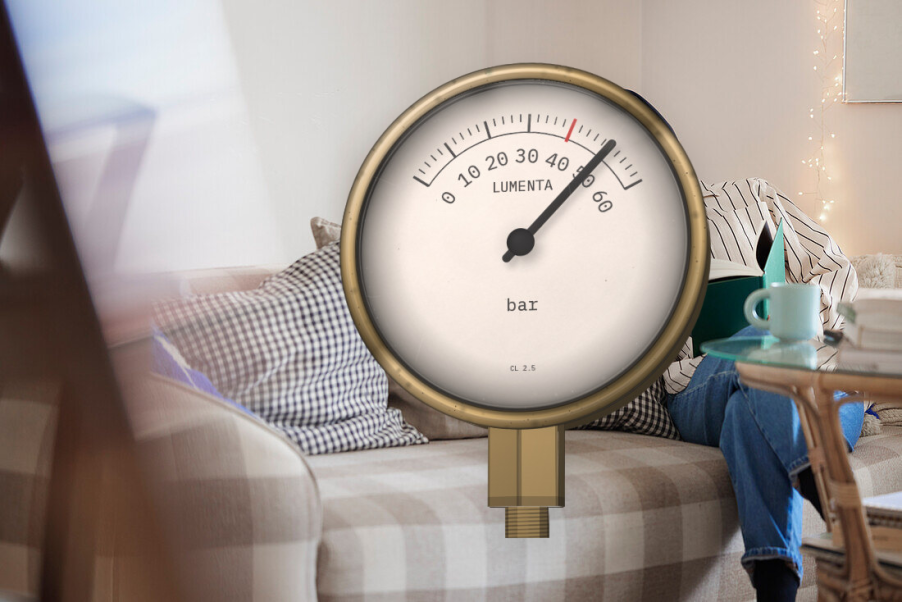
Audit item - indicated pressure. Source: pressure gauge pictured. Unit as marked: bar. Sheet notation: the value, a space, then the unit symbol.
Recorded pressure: 50 bar
